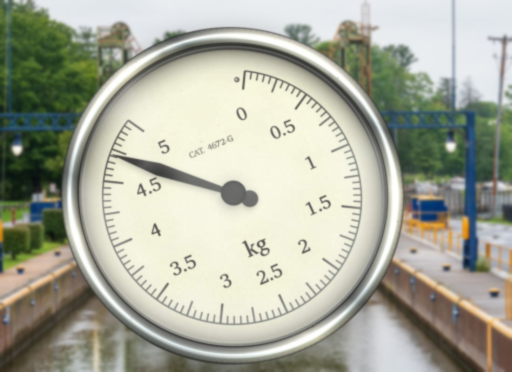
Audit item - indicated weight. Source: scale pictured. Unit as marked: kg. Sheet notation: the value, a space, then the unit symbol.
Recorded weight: 4.7 kg
